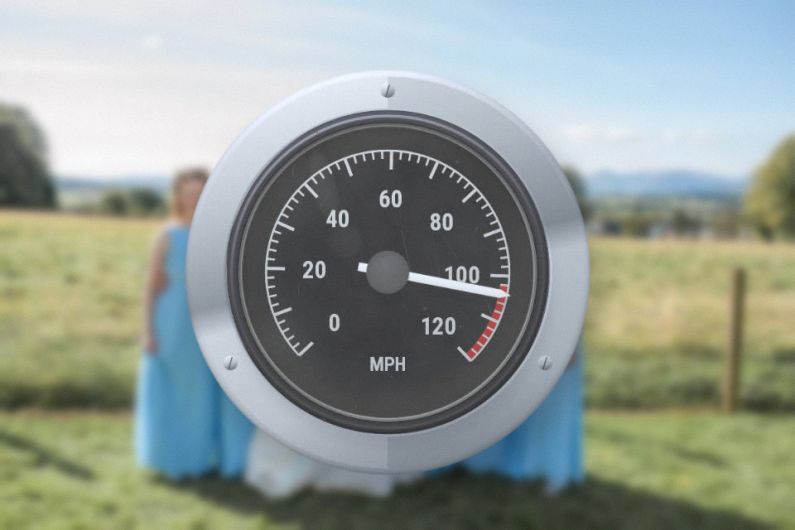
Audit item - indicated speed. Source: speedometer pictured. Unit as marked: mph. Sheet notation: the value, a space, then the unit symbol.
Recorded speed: 104 mph
